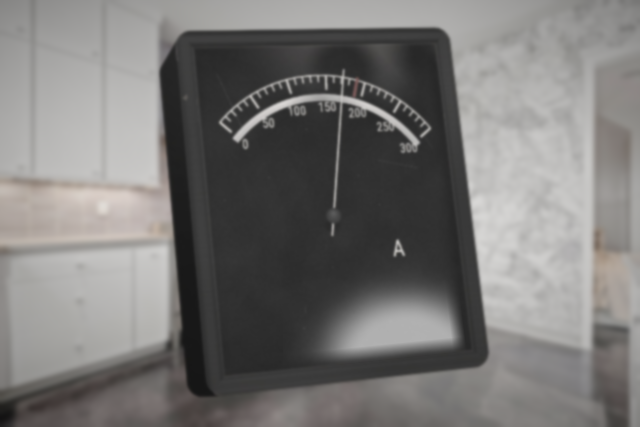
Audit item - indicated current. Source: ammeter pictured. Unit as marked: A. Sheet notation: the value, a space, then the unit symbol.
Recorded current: 170 A
